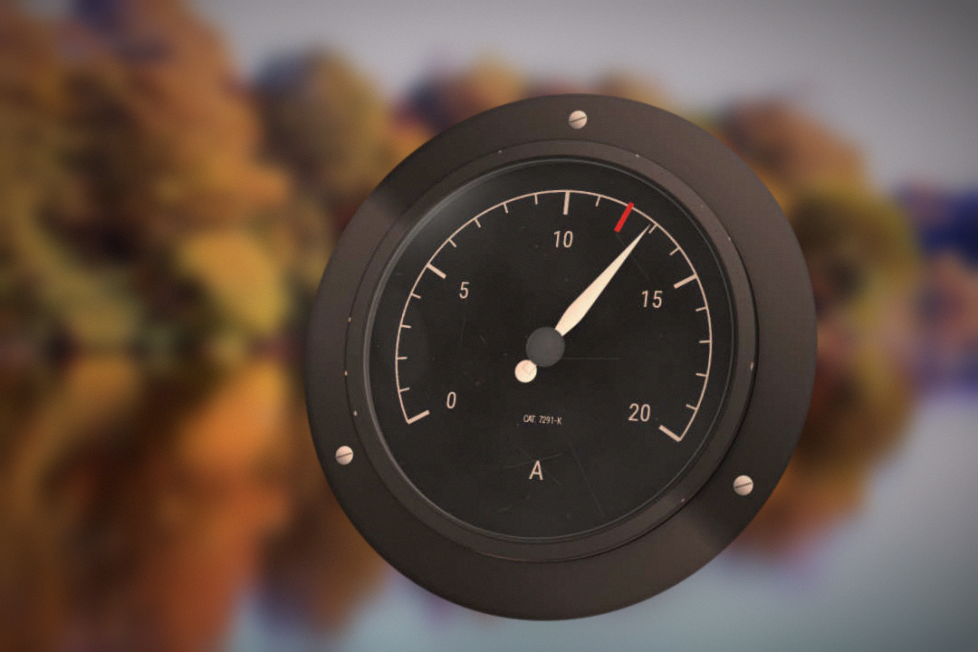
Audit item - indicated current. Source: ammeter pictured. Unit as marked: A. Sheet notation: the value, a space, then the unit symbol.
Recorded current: 13 A
